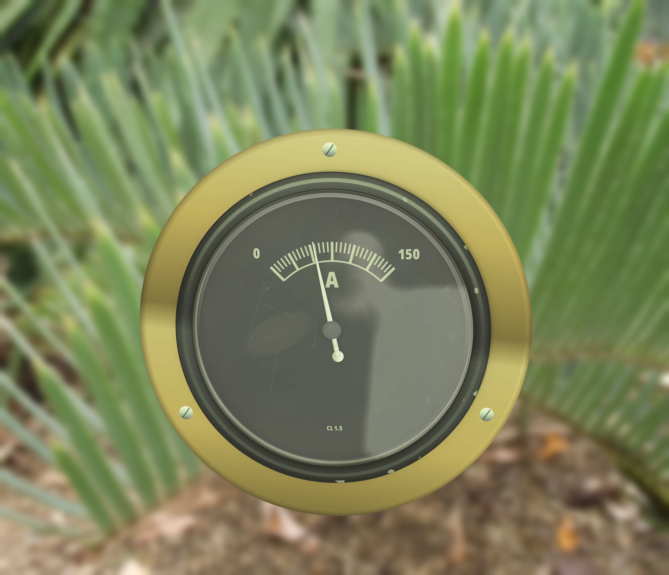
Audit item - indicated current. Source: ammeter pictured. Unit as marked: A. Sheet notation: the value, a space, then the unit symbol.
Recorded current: 55 A
